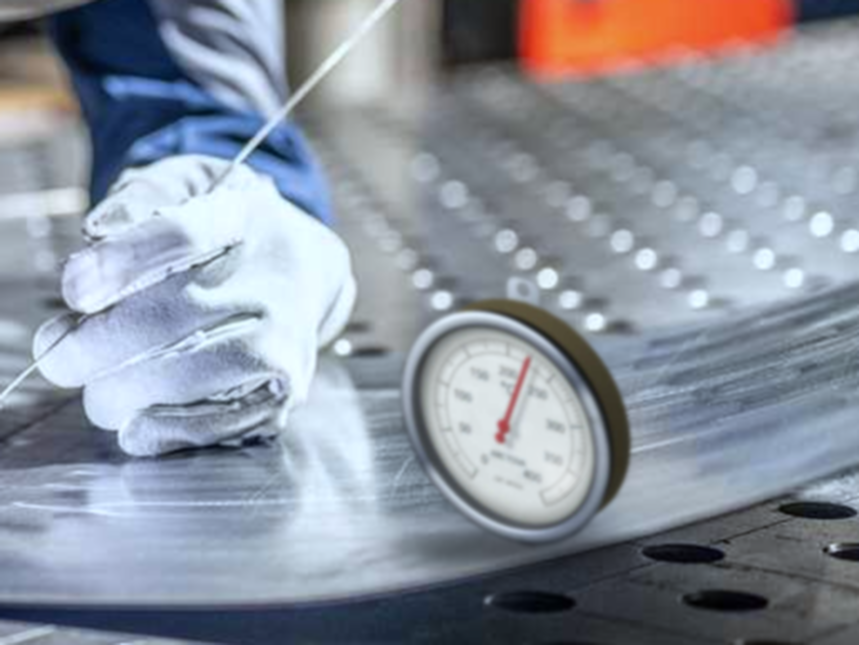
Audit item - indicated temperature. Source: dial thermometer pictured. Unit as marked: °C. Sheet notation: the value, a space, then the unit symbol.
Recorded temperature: 225 °C
